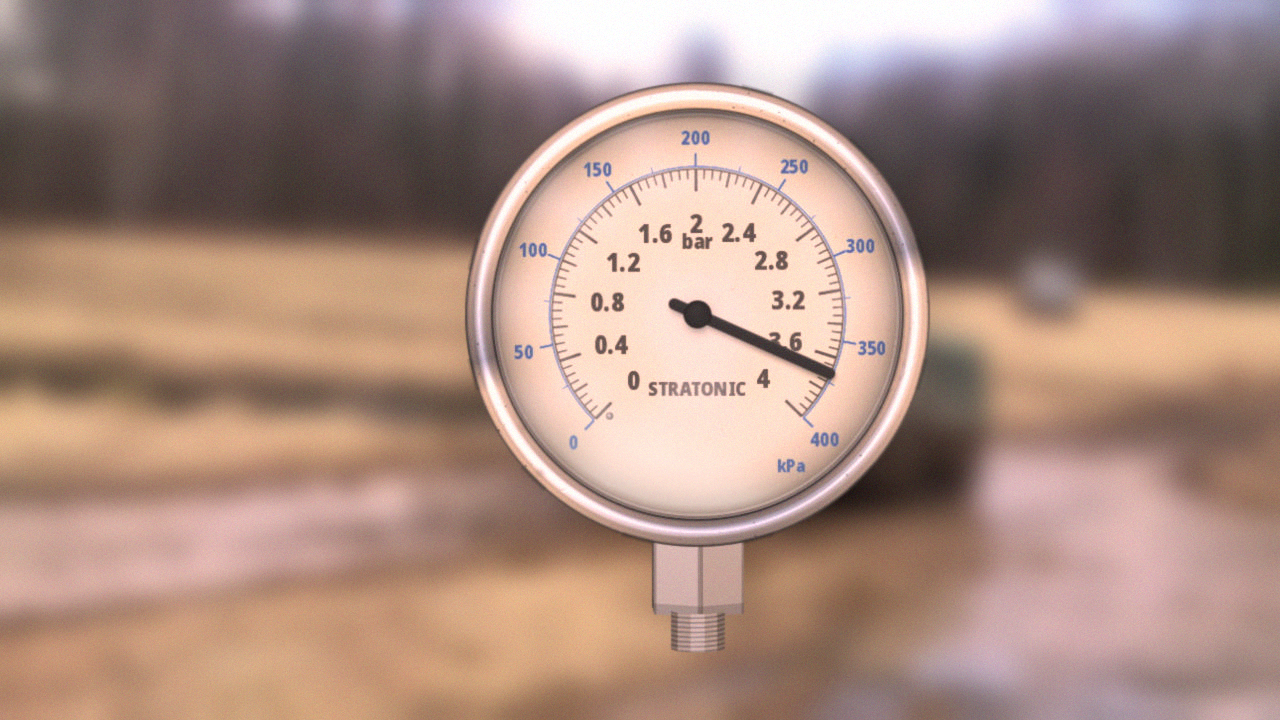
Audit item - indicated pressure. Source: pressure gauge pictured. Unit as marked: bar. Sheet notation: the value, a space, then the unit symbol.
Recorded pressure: 3.7 bar
